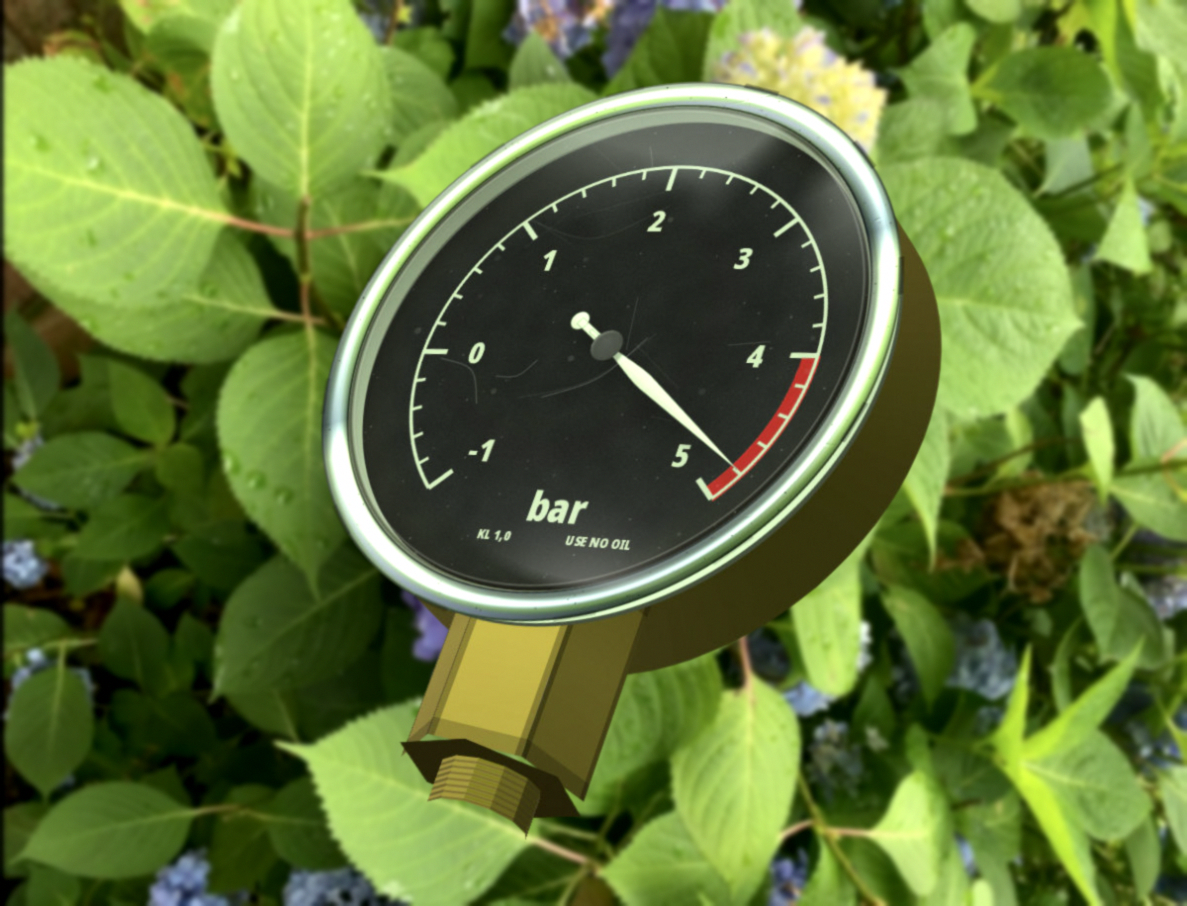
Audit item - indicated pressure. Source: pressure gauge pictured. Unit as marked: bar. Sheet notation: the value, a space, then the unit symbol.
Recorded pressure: 4.8 bar
